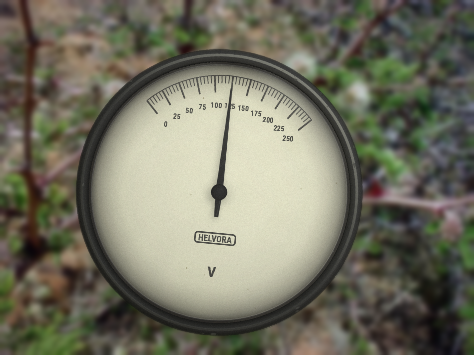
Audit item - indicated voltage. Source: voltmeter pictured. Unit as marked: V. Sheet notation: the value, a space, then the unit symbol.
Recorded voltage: 125 V
